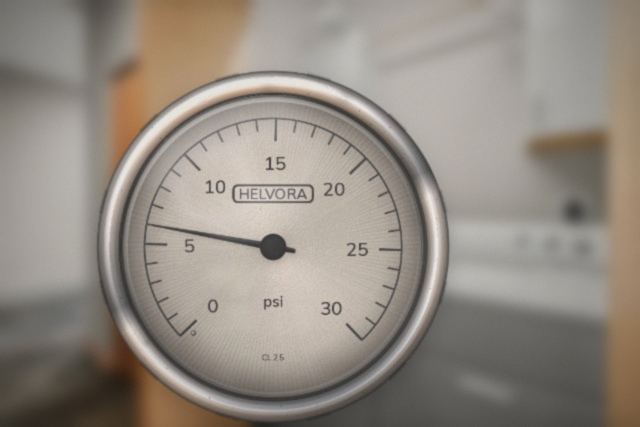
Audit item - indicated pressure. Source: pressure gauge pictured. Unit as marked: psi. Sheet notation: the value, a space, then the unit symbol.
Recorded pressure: 6 psi
